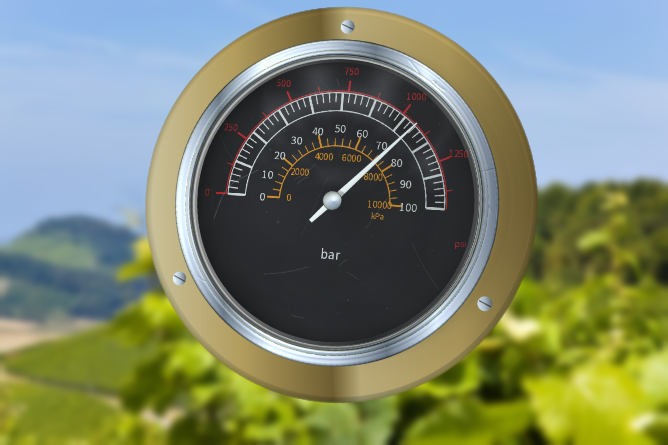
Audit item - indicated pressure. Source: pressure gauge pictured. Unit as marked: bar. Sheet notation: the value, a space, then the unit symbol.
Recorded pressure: 74 bar
